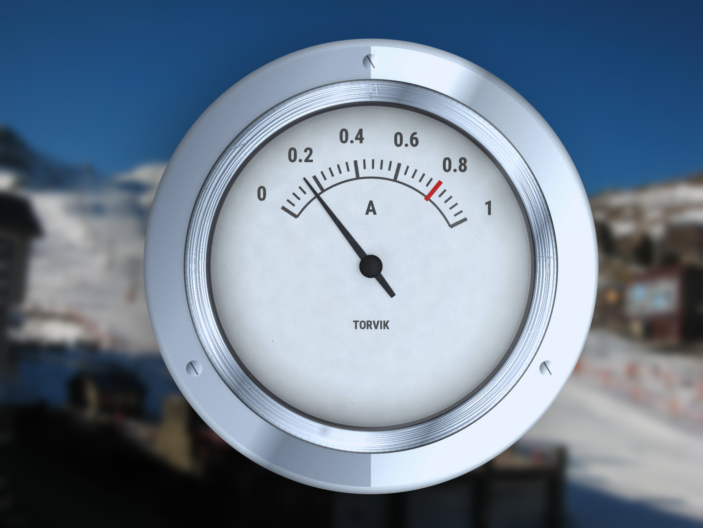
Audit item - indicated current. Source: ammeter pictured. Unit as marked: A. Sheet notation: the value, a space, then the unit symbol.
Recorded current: 0.16 A
